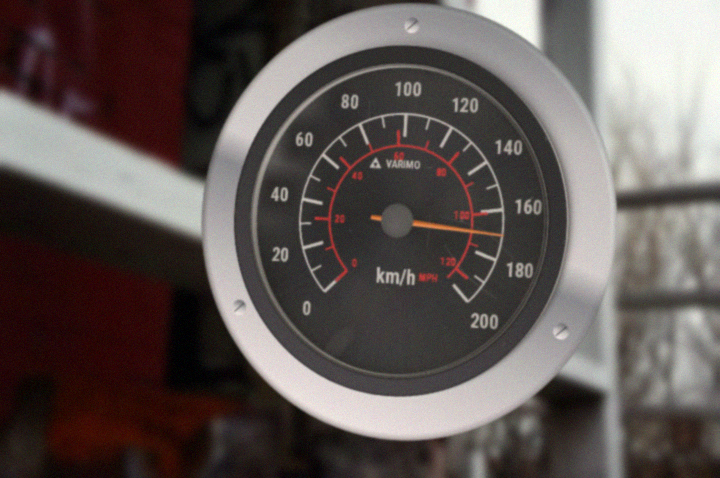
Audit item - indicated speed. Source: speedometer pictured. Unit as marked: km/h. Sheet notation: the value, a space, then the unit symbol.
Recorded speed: 170 km/h
